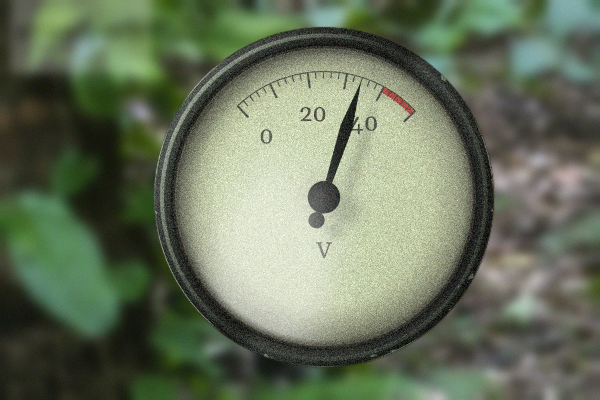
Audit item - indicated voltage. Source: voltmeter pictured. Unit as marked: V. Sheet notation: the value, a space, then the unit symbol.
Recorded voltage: 34 V
